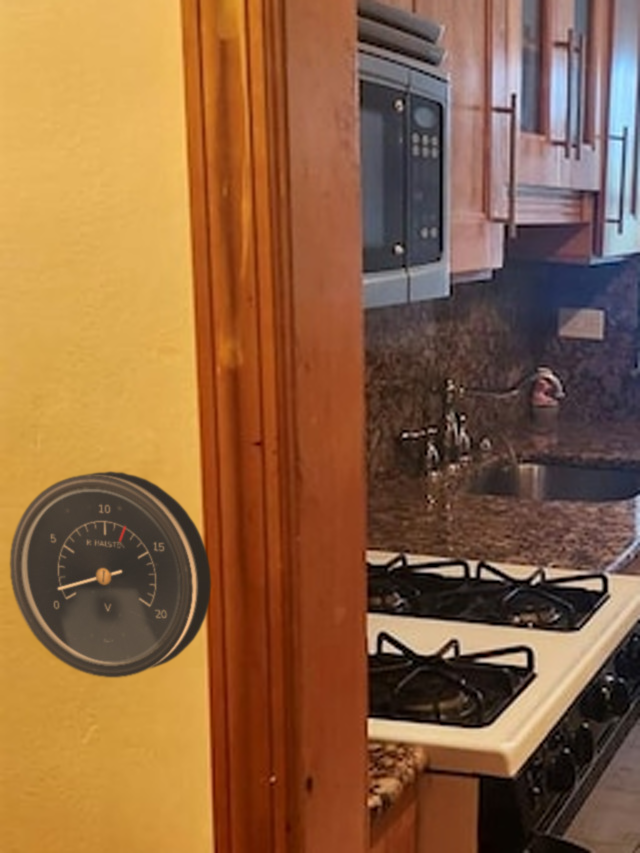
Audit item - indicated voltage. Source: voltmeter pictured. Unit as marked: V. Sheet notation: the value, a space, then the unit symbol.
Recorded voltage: 1 V
